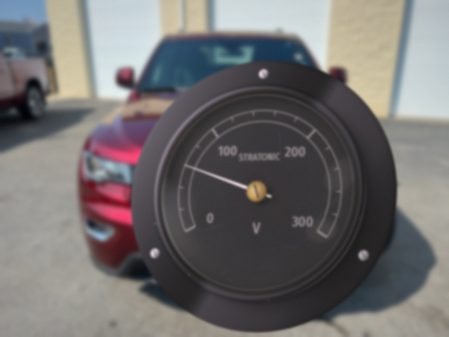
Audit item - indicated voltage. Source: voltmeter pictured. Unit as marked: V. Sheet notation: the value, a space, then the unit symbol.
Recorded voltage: 60 V
